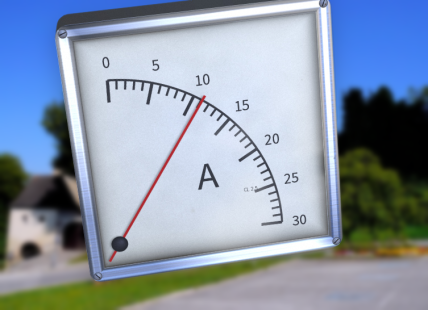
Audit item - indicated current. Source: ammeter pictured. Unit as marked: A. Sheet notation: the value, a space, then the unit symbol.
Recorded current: 11 A
